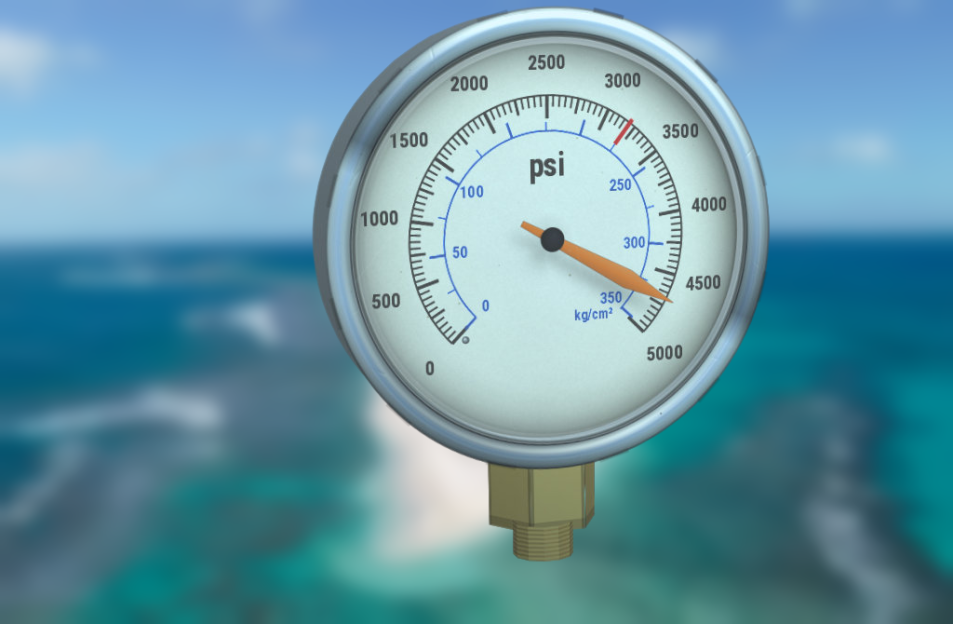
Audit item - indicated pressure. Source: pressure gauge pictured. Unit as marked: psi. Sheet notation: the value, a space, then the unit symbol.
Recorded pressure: 4700 psi
